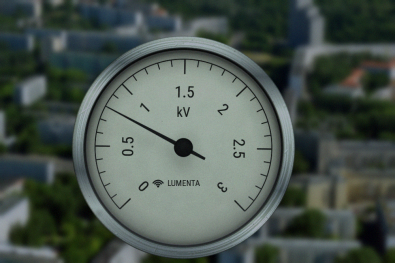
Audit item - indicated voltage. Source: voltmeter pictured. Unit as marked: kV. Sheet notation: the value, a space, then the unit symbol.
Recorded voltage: 0.8 kV
